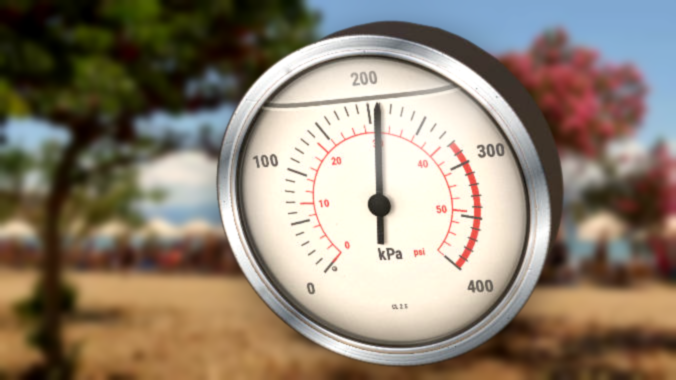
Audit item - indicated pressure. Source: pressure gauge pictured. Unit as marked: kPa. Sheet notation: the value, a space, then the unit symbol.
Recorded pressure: 210 kPa
